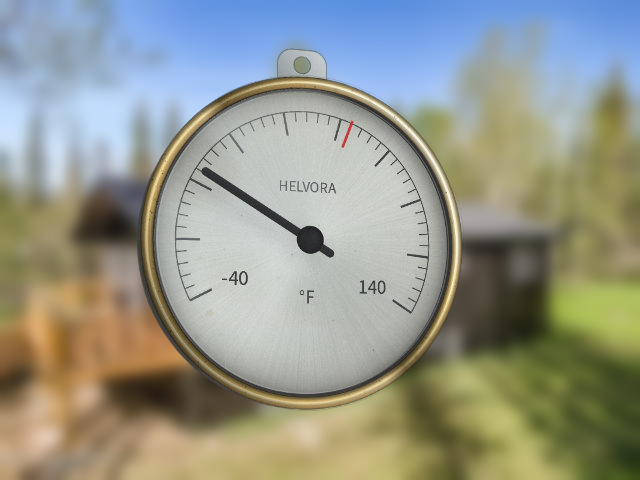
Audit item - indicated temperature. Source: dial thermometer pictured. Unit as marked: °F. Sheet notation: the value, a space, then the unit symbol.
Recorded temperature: 4 °F
